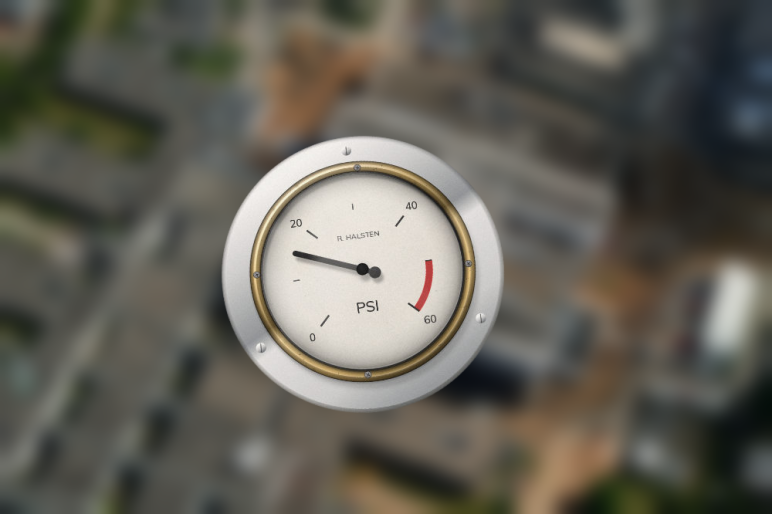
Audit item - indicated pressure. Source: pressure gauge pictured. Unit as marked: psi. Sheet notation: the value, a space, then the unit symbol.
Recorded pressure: 15 psi
